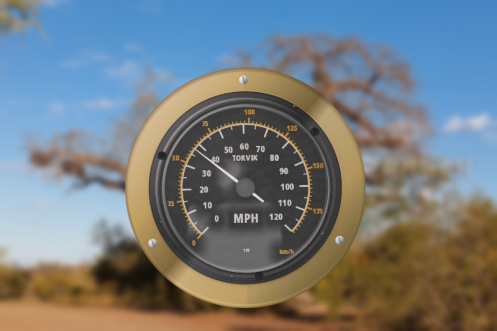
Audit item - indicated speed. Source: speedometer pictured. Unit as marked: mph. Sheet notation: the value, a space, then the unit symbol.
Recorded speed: 37.5 mph
